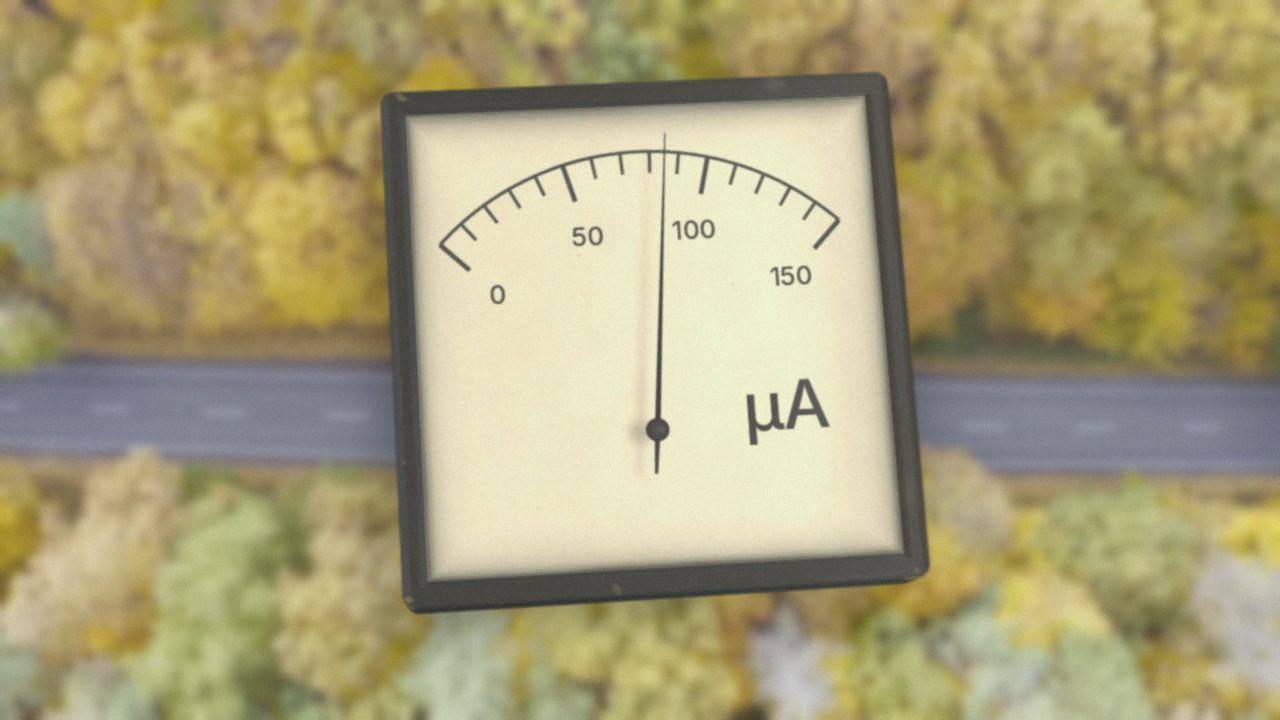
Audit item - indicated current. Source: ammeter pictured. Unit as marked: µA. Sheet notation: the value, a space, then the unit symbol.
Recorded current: 85 µA
